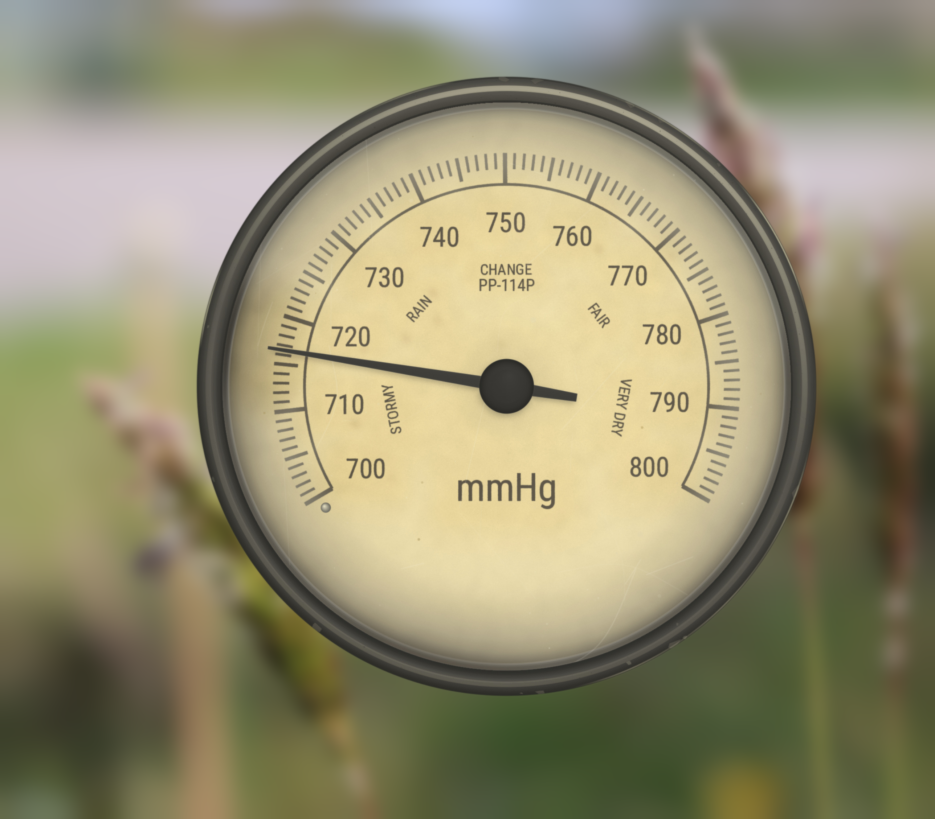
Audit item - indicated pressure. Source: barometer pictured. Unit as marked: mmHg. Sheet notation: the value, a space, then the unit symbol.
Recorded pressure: 716.5 mmHg
